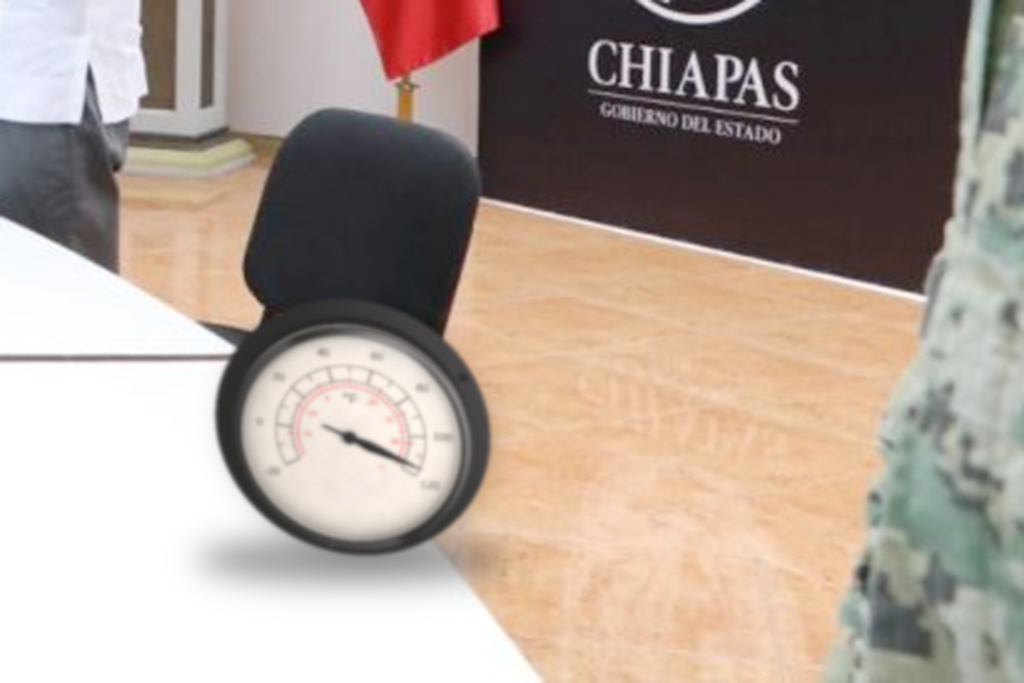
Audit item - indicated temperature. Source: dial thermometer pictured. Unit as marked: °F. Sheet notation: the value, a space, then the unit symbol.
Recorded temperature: 115 °F
